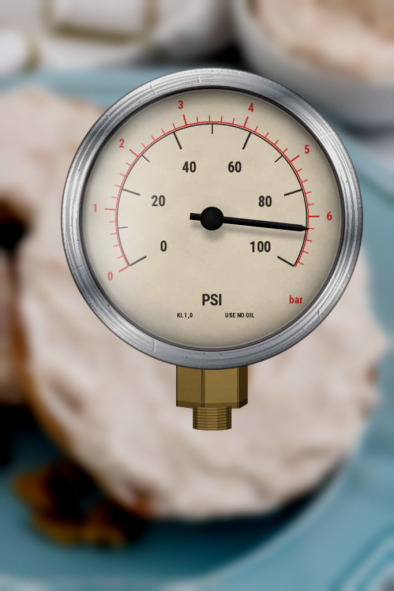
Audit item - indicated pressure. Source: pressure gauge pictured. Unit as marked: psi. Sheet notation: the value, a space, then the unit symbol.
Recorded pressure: 90 psi
